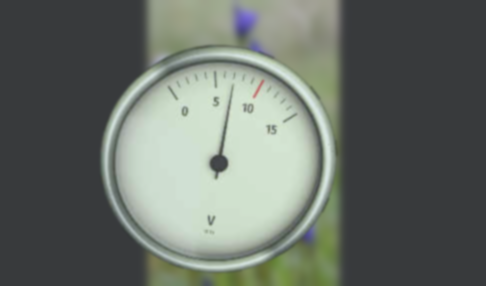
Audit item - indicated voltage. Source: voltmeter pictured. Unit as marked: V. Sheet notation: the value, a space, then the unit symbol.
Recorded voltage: 7 V
